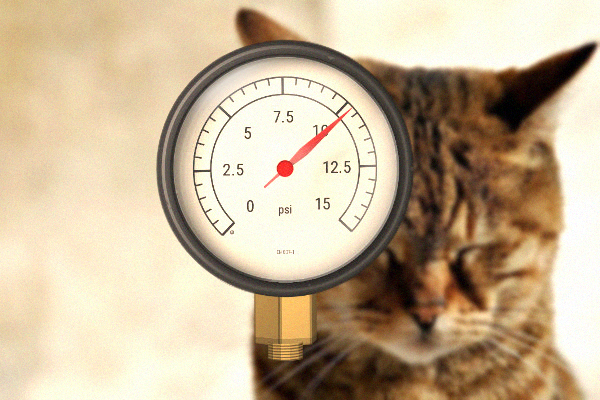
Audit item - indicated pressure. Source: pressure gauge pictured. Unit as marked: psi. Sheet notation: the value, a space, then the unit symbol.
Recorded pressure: 10.25 psi
